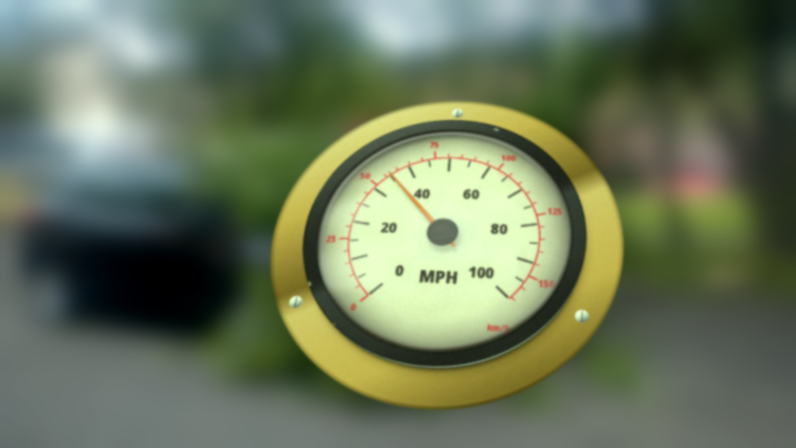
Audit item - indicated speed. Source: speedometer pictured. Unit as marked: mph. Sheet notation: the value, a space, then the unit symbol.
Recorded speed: 35 mph
